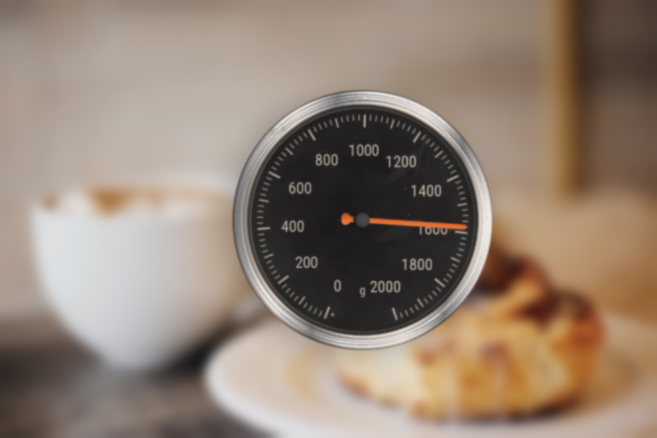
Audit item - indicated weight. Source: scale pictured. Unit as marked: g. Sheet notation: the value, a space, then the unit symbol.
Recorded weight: 1580 g
